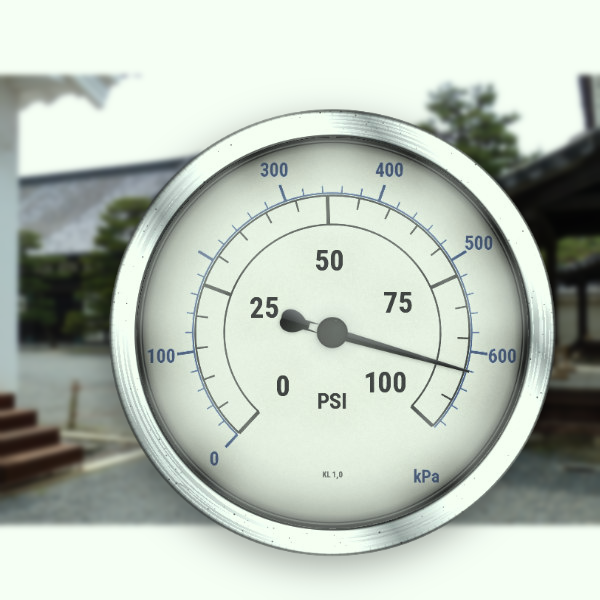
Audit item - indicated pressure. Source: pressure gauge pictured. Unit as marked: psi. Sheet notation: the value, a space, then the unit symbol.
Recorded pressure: 90 psi
